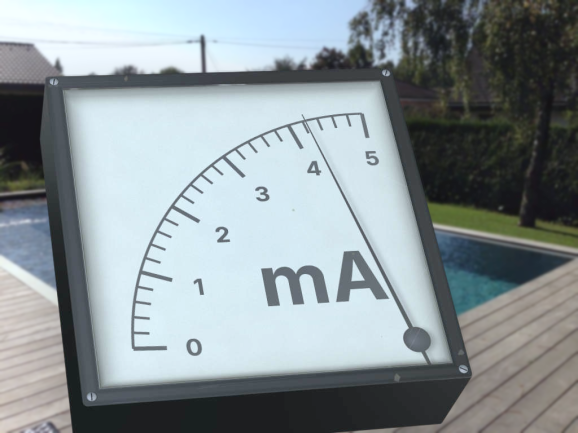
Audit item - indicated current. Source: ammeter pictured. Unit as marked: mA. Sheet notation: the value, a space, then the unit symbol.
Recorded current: 4.2 mA
